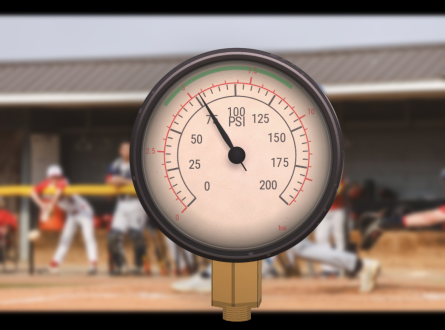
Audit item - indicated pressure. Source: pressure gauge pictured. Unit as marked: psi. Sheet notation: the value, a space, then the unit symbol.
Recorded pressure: 77.5 psi
